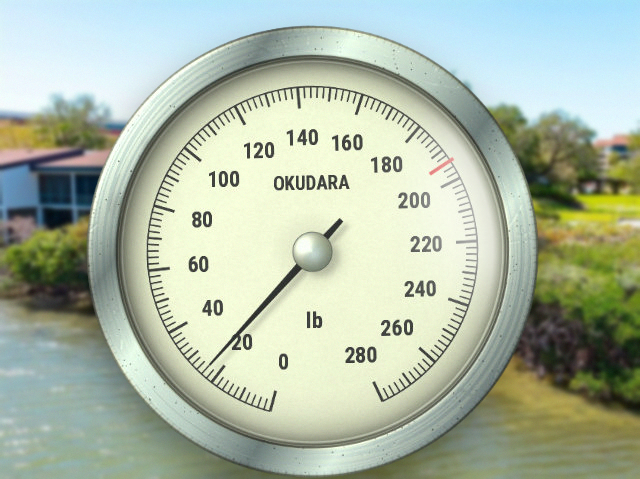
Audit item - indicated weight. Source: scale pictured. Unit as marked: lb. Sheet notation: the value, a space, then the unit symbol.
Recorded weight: 24 lb
